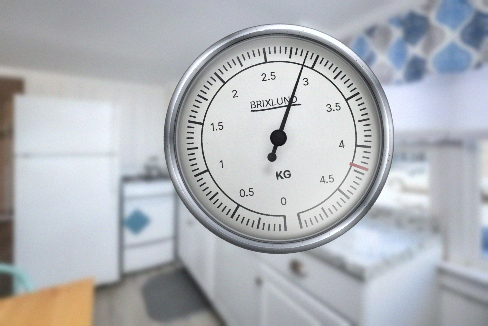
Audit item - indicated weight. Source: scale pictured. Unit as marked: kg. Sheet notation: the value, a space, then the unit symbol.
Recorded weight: 2.9 kg
